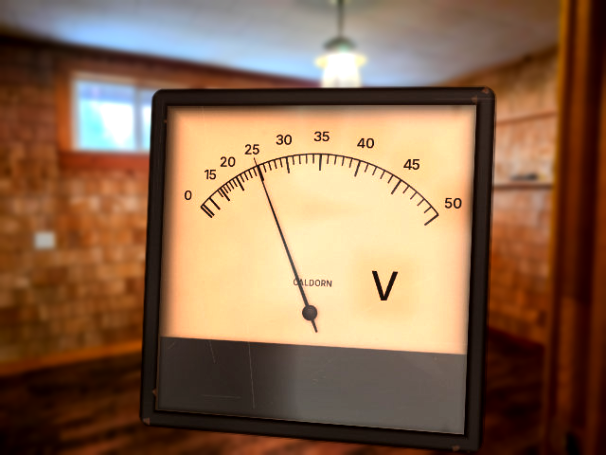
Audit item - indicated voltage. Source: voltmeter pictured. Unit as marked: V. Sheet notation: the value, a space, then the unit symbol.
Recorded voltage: 25 V
